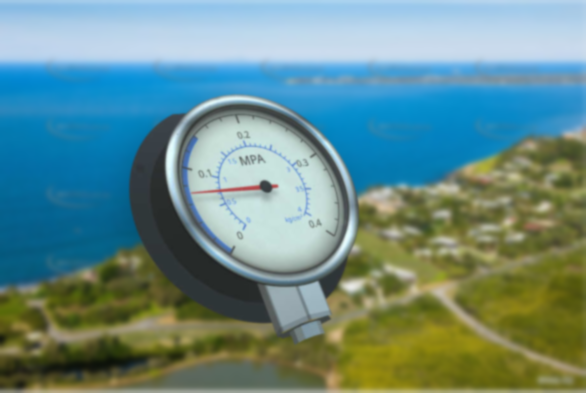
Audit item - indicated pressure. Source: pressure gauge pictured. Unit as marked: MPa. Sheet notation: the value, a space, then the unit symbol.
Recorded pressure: 0.07 MPa
